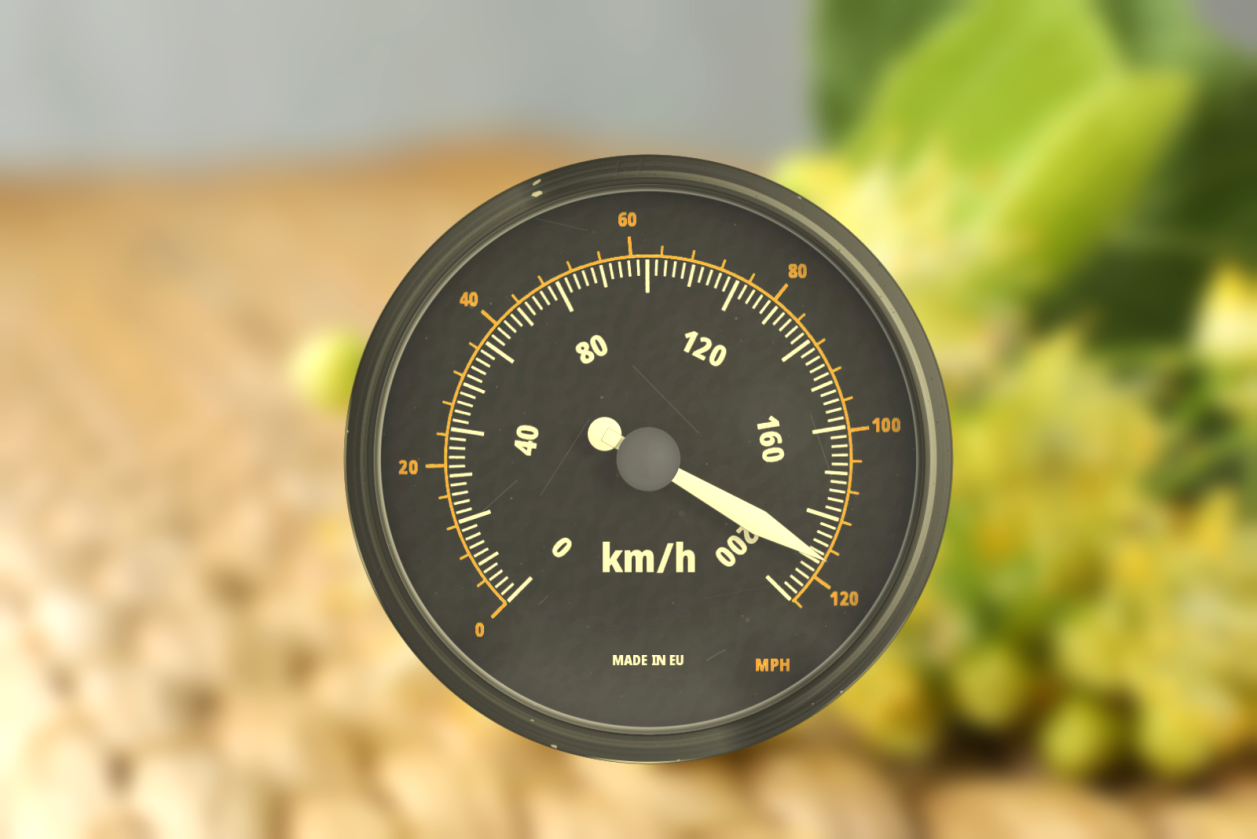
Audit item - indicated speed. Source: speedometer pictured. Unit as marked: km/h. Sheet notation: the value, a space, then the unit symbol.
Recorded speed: 189 km/h
